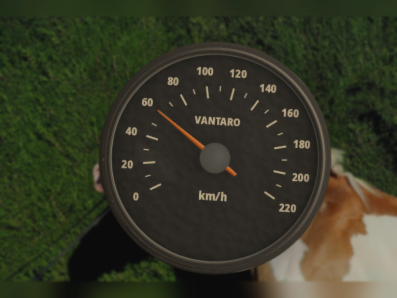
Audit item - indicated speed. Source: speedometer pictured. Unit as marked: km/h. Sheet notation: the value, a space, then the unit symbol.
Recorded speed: 60 km/h
